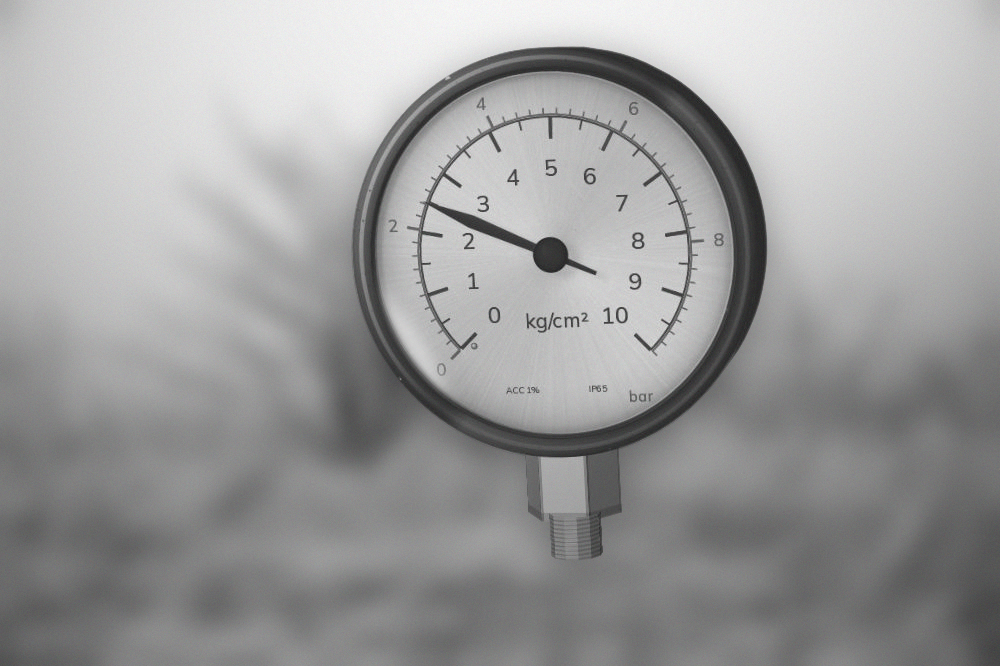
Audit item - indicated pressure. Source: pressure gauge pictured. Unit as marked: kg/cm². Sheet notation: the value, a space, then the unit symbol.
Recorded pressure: 2.5 kg/cm²
